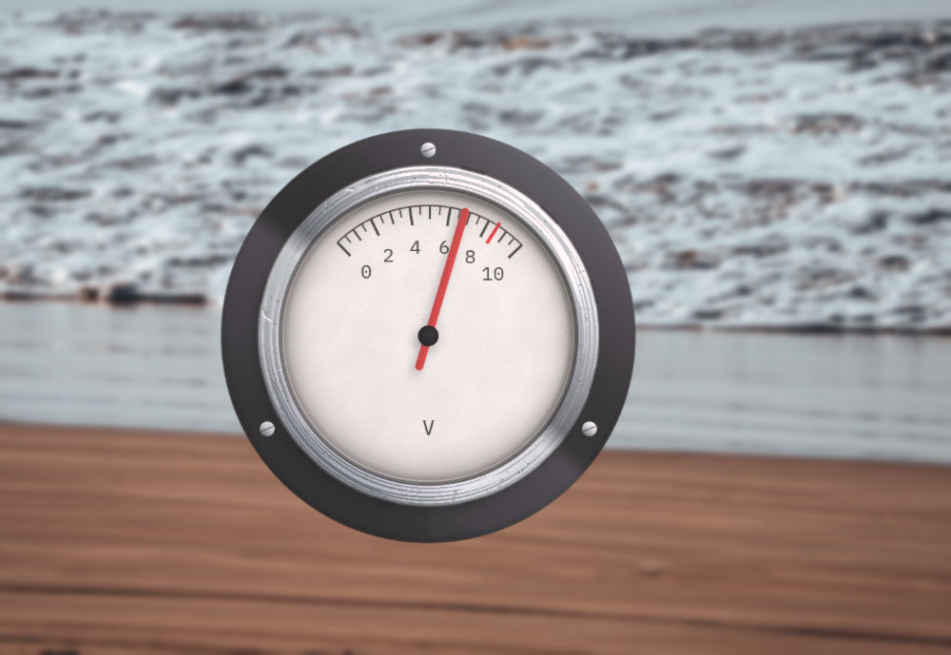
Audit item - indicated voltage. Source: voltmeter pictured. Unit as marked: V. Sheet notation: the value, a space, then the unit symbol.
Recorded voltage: 6.75 V
